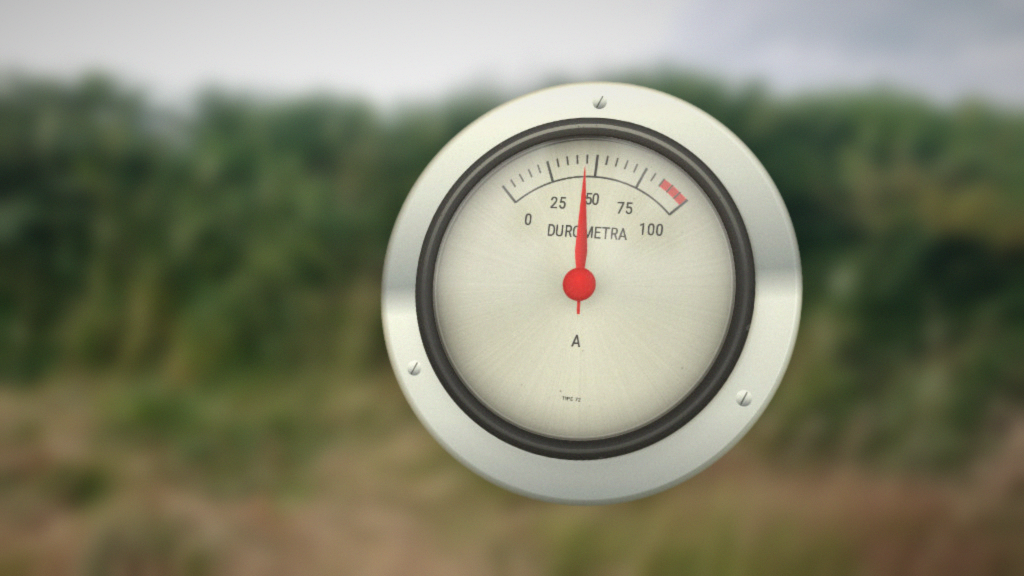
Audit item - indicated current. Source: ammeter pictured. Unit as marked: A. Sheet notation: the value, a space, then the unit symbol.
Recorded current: 45 A
